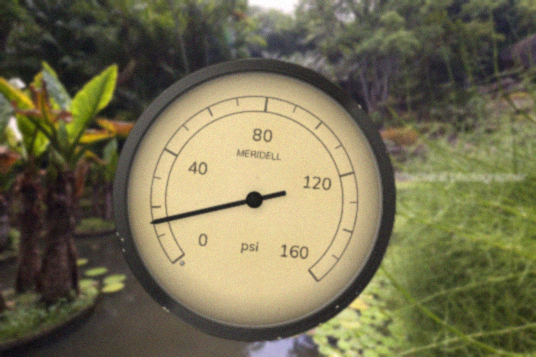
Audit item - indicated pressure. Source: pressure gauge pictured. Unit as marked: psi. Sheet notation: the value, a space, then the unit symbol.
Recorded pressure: 15 psi
